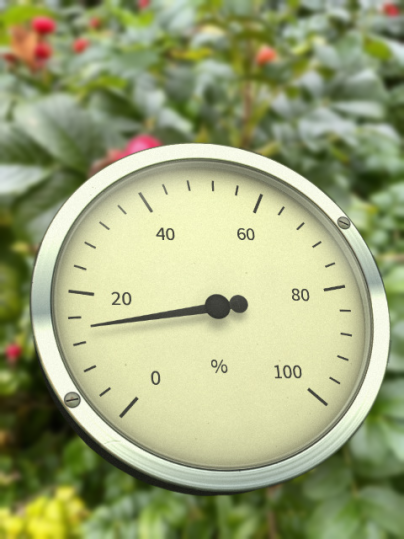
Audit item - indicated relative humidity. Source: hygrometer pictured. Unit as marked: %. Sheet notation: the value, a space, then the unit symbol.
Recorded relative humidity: 14 %
